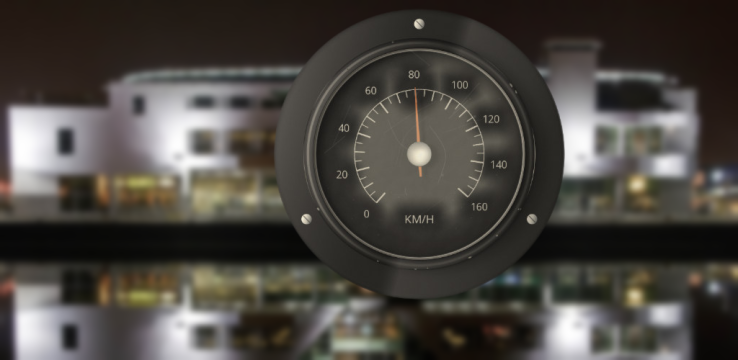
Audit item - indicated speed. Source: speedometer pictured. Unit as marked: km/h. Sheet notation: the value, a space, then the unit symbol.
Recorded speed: 80 km/h
